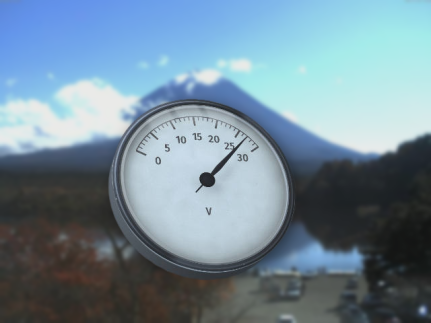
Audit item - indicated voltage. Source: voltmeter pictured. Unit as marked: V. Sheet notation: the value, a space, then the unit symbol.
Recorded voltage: 27 V
